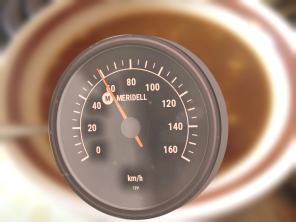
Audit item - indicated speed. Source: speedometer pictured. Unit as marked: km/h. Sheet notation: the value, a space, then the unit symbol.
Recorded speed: 60 km/h
